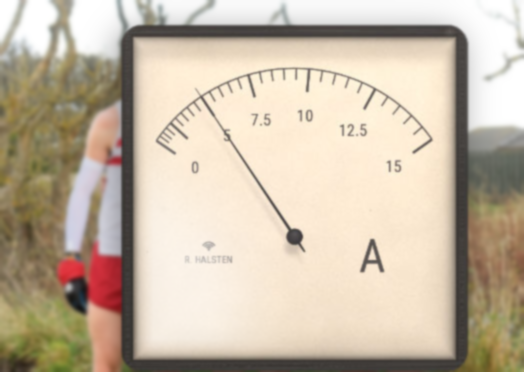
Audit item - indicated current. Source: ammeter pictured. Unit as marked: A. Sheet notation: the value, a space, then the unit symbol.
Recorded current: 5 A
